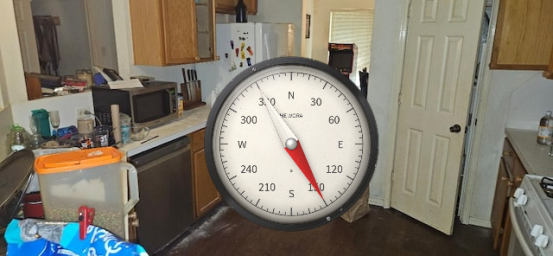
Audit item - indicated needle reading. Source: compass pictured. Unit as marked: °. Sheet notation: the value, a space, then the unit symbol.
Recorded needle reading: 150 °
